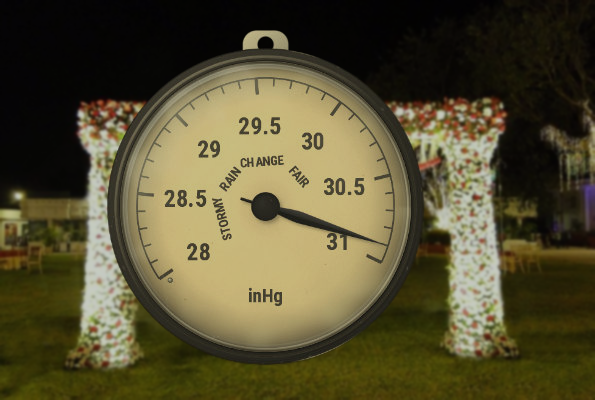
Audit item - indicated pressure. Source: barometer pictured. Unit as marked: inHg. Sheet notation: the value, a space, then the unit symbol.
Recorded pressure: 30.9 inHg
